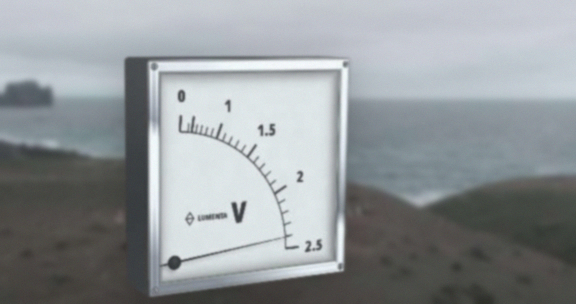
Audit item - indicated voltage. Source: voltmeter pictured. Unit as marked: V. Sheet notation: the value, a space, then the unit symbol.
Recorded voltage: 2.4 V
